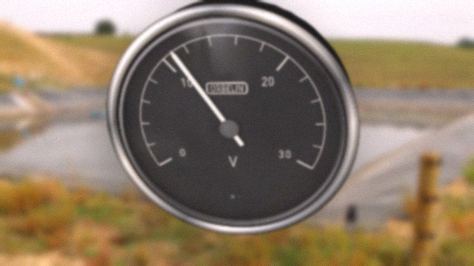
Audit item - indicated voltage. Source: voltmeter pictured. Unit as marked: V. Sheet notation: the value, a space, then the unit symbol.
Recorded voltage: 11 V
